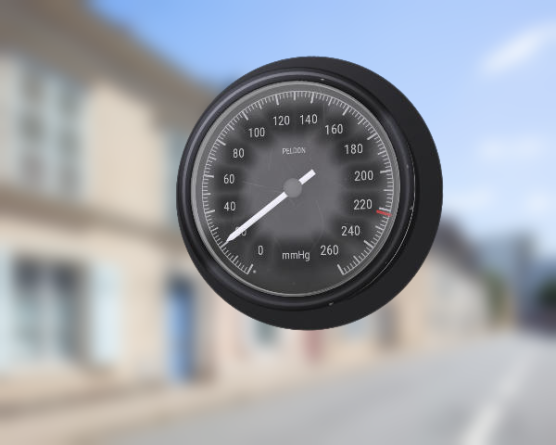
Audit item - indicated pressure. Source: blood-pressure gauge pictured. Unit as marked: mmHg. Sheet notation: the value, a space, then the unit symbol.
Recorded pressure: 20 mmHg
